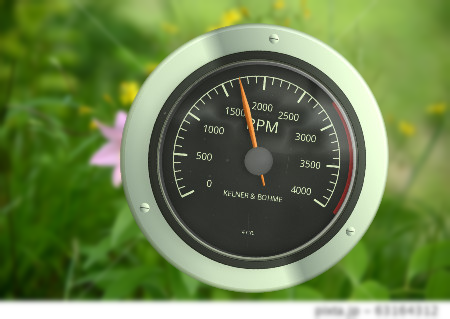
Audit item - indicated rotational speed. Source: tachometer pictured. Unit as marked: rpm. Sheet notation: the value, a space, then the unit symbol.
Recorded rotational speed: 1700 rpm
